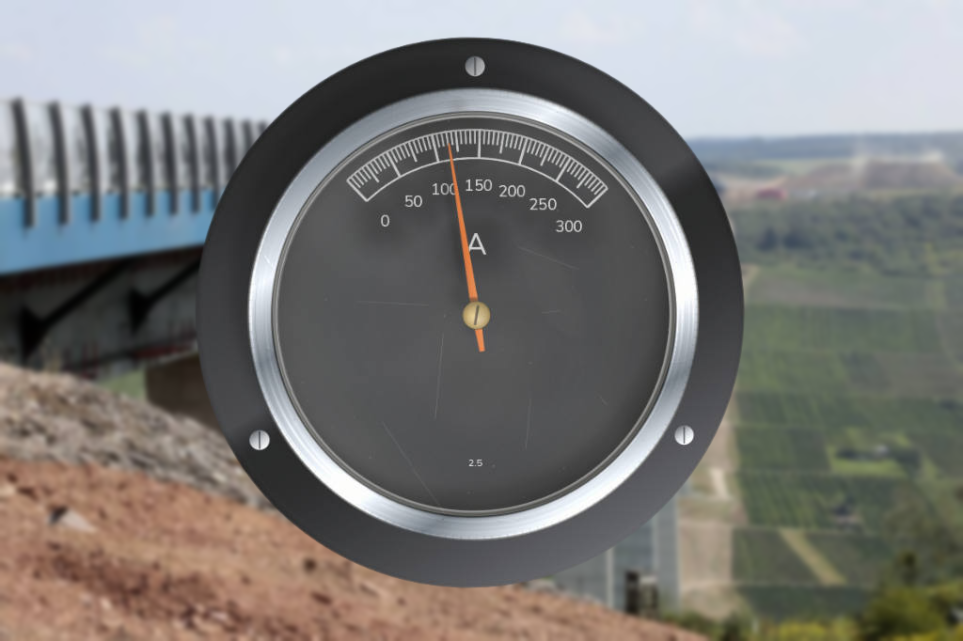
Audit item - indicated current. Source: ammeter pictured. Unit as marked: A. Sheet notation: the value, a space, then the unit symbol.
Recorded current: 115 A
